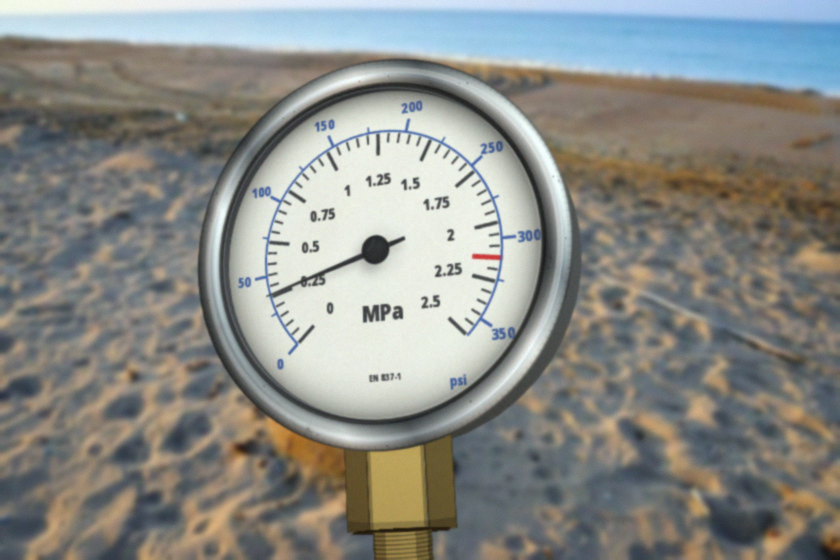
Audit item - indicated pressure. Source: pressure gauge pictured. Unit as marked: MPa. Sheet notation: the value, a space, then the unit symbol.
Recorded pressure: 0.25 MPa
